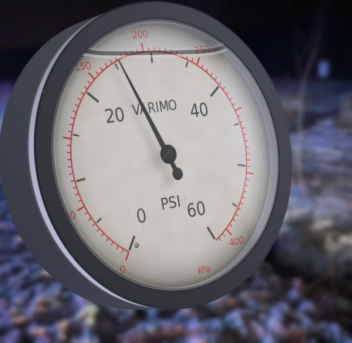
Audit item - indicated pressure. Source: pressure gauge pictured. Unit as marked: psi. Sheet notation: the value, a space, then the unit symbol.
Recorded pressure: 25 psi
